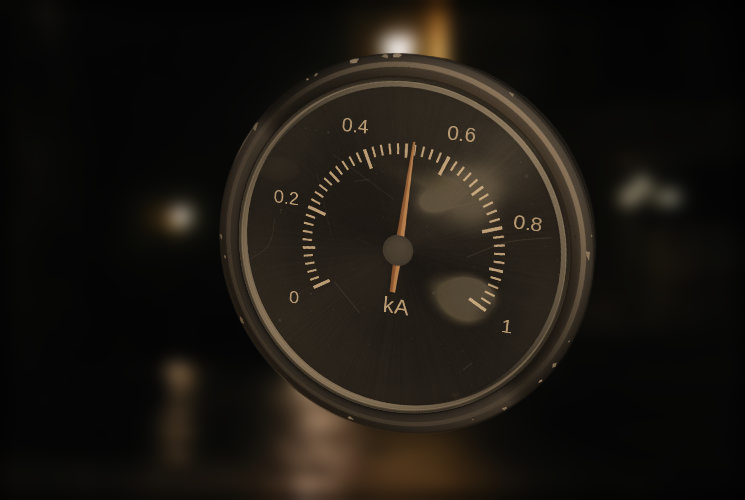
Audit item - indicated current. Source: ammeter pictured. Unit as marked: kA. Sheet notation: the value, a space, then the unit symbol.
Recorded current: 0.52 kA
